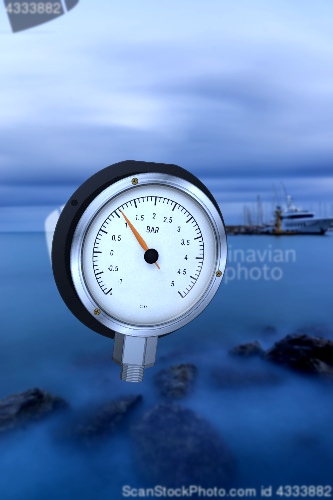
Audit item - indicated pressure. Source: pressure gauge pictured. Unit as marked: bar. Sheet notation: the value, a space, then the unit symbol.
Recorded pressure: 1.1 bar
